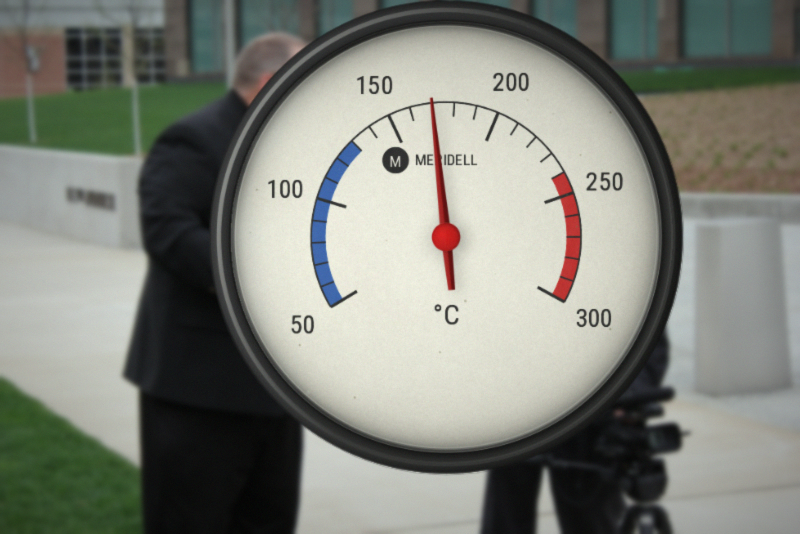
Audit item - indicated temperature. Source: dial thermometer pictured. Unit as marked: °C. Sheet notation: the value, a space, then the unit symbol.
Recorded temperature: 170 °C
